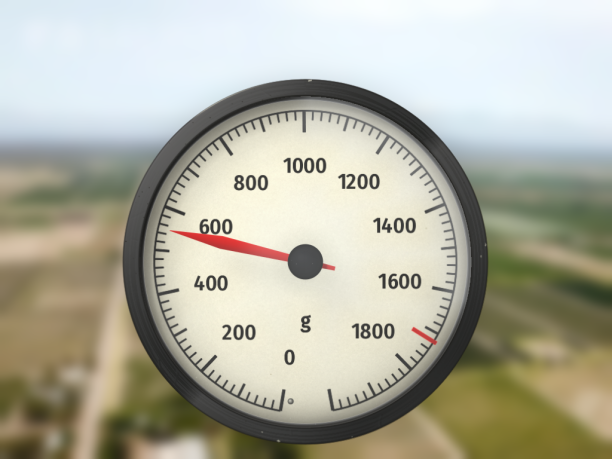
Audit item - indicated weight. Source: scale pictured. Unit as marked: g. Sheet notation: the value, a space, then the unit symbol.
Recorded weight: 550 g
